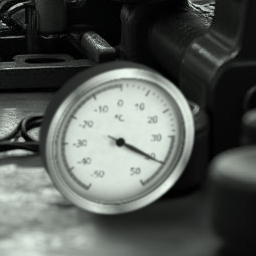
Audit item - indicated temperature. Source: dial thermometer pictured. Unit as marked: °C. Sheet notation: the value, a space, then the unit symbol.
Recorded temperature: 40 °C
